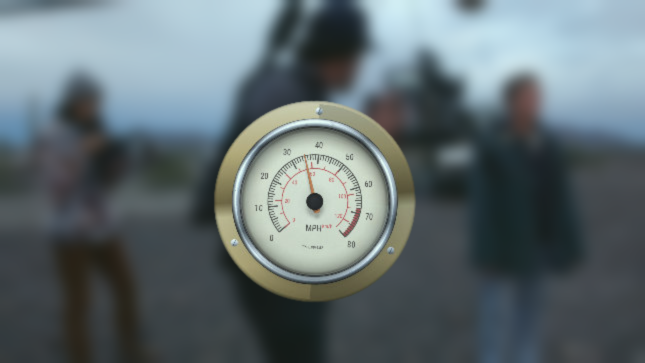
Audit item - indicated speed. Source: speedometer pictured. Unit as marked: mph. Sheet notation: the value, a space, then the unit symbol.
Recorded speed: 35 mph
